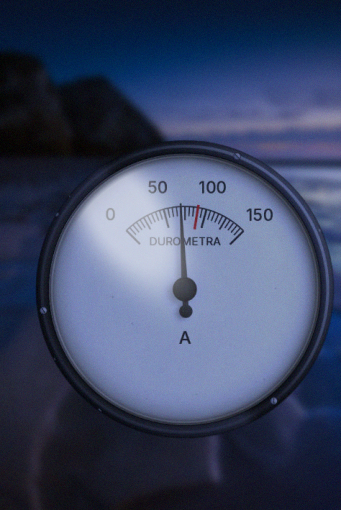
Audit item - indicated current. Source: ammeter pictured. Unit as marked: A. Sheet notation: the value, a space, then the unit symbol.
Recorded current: 70 A
